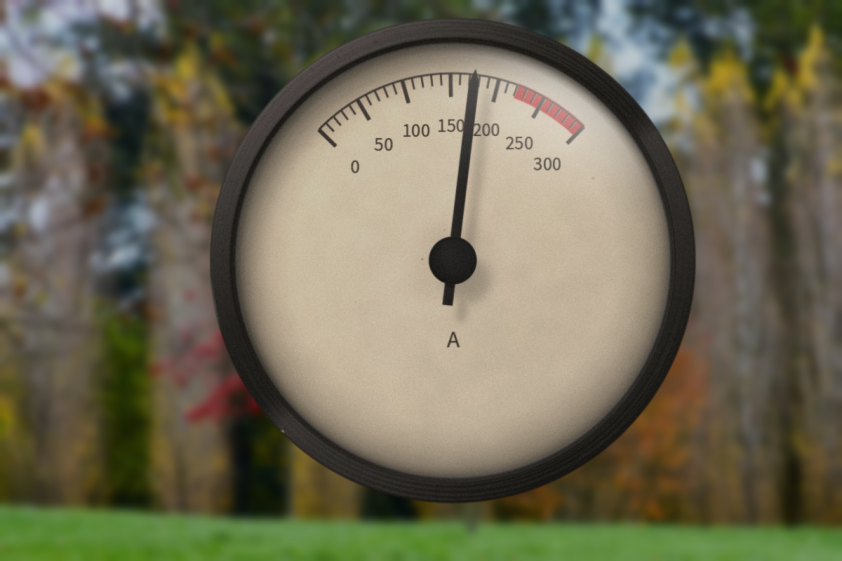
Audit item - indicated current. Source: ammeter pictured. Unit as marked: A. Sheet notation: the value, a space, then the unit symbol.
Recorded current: 175 A
